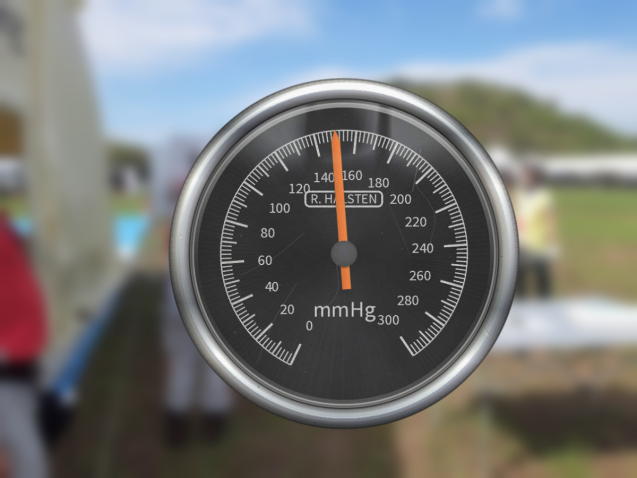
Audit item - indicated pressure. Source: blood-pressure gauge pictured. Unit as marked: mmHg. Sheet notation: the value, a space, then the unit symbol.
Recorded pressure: 150 mmHg
